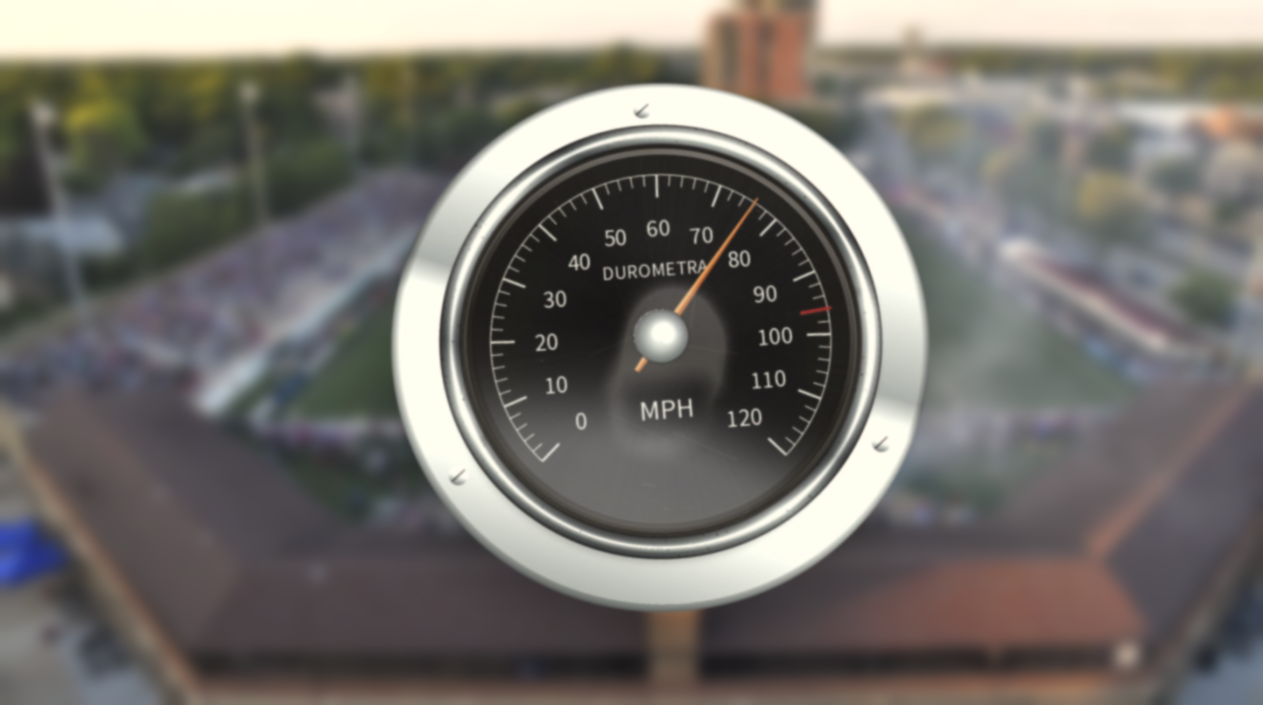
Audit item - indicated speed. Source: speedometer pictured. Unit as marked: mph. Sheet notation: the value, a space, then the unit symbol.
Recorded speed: 76 mph
